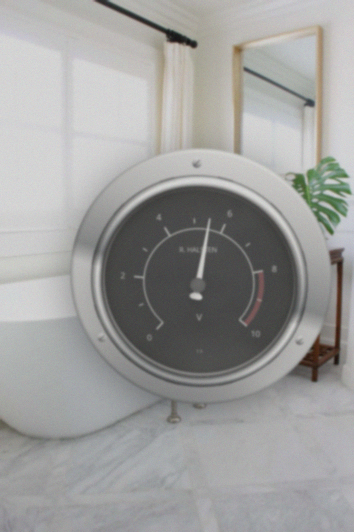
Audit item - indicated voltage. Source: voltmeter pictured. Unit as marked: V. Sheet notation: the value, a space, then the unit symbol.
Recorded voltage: 5.5 V
